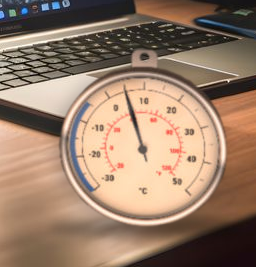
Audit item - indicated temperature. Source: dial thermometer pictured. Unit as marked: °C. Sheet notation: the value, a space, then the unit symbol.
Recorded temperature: 5 °C
